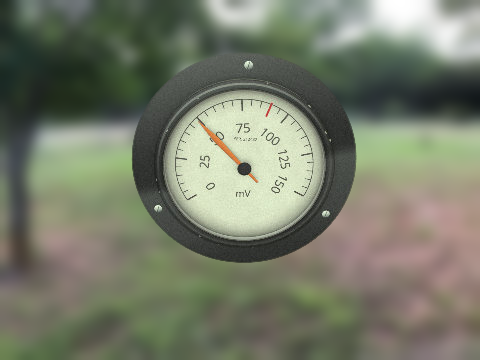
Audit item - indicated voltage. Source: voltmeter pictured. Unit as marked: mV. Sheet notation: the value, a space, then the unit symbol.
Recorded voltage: 50 mV
